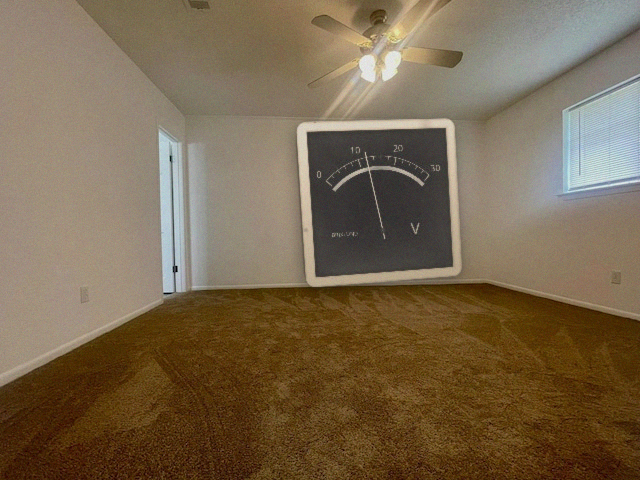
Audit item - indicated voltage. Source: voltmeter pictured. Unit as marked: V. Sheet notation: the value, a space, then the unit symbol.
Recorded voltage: 12 V
